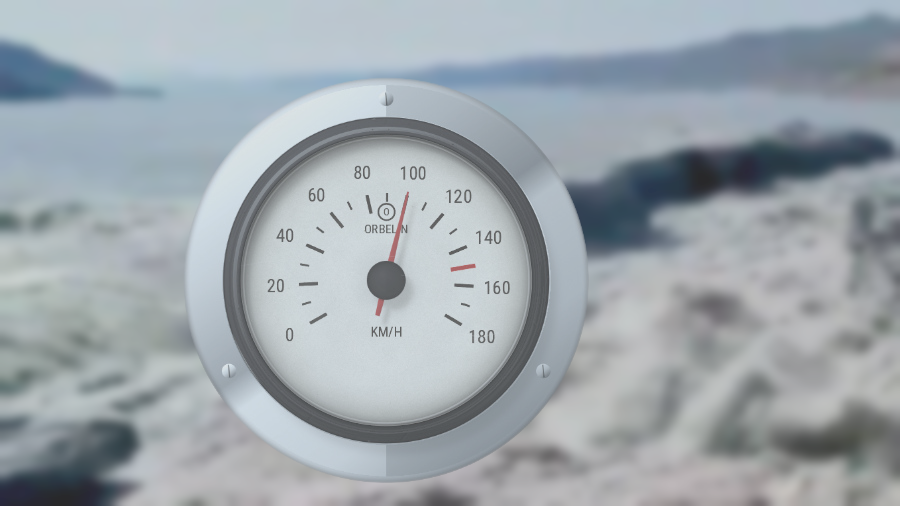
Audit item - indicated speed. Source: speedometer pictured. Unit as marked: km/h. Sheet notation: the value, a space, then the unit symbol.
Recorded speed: 100 km/h
